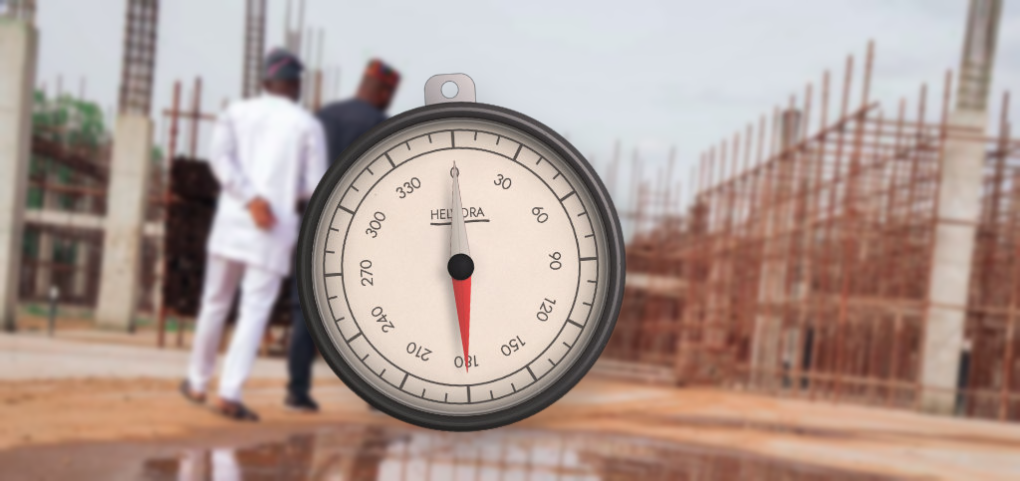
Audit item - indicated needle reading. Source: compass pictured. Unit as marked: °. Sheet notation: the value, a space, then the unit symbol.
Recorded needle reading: 180 °
